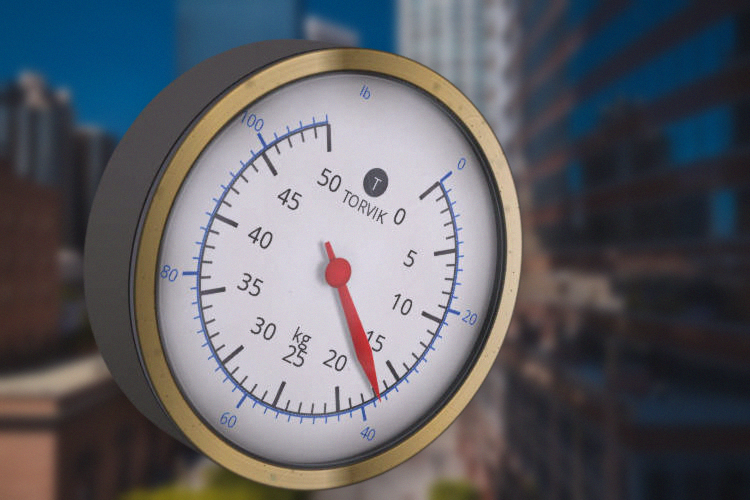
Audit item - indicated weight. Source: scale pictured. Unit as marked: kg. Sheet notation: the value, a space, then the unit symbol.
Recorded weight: 17 kg
